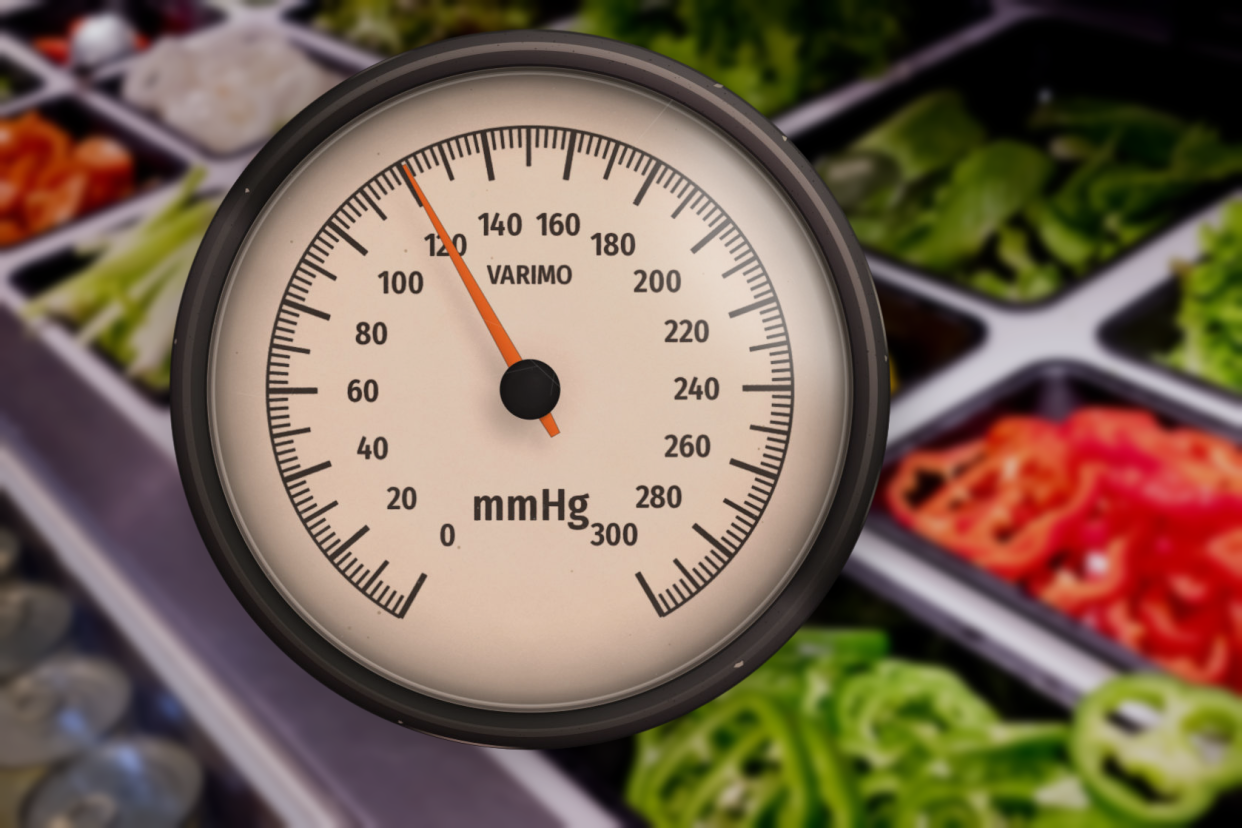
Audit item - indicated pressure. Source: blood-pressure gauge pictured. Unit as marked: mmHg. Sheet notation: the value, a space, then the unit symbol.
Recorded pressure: 121 mmHg
